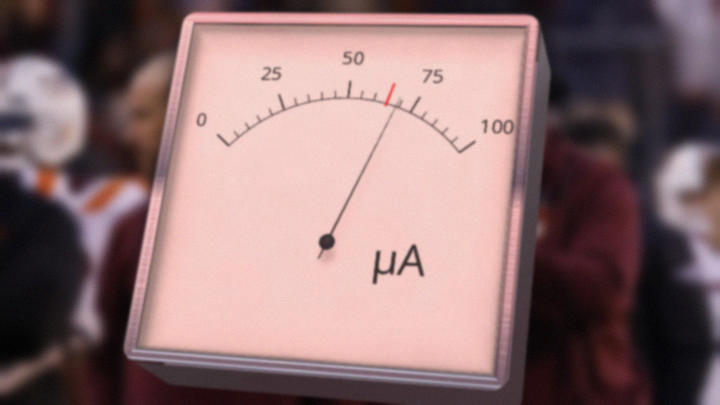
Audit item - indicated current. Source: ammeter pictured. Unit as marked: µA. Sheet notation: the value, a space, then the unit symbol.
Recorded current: 70 µA
